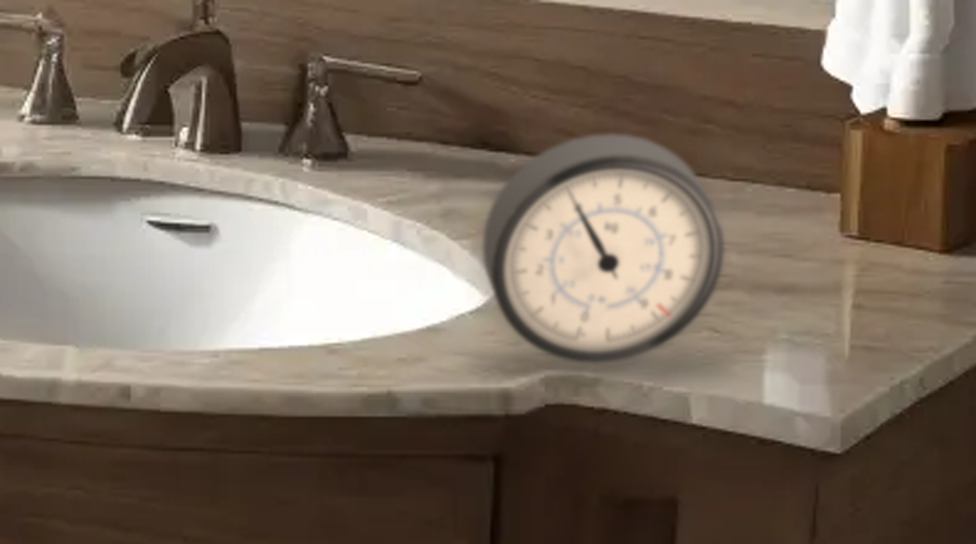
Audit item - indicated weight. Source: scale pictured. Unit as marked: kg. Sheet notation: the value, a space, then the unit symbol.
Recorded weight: 4 kg
